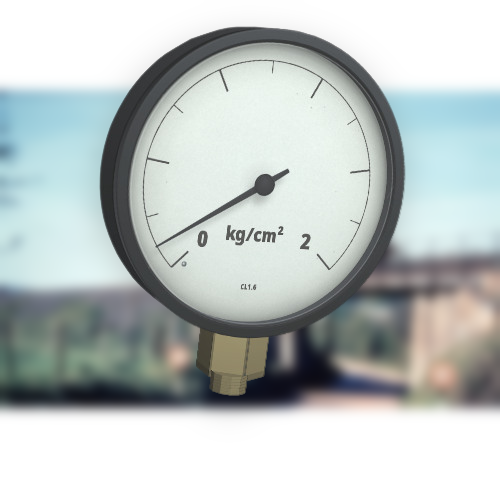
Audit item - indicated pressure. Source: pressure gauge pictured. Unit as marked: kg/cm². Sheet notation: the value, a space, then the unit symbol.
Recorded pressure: 0.1 kg/cm²
